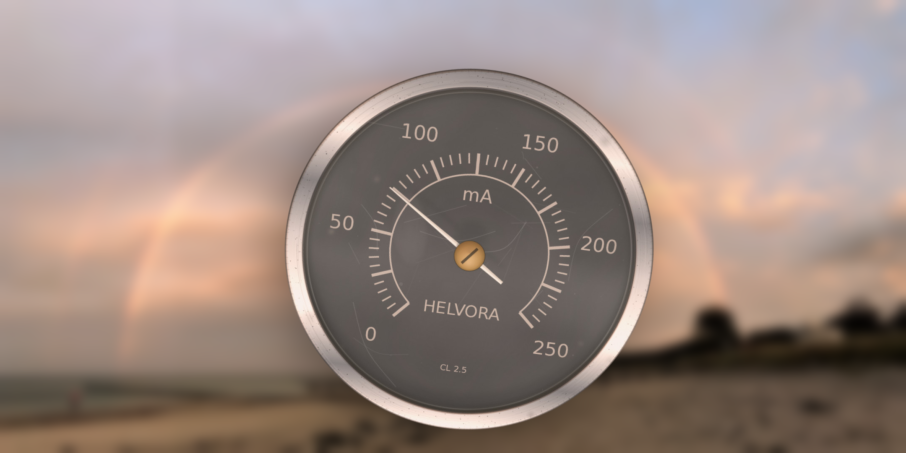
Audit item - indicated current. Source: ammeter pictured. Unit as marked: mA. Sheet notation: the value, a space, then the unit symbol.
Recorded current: 75 mA
